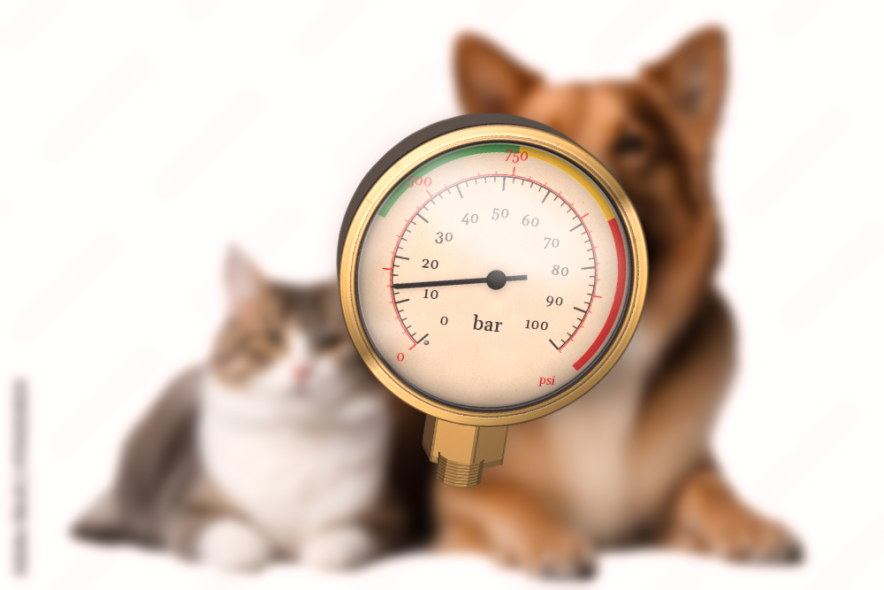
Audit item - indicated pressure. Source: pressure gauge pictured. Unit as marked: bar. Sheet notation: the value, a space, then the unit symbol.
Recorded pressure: 14 bar
